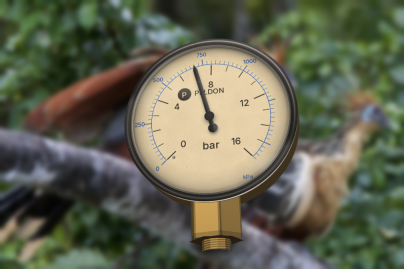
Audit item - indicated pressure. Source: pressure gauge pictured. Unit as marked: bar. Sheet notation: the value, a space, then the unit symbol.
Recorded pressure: 7 bar
